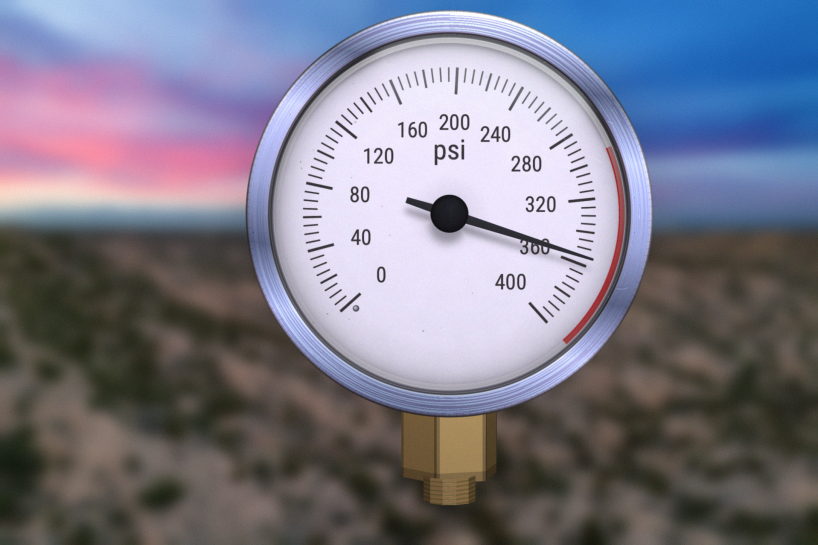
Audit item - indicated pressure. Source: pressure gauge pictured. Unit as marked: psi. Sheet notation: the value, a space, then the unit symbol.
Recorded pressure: 355 psi
